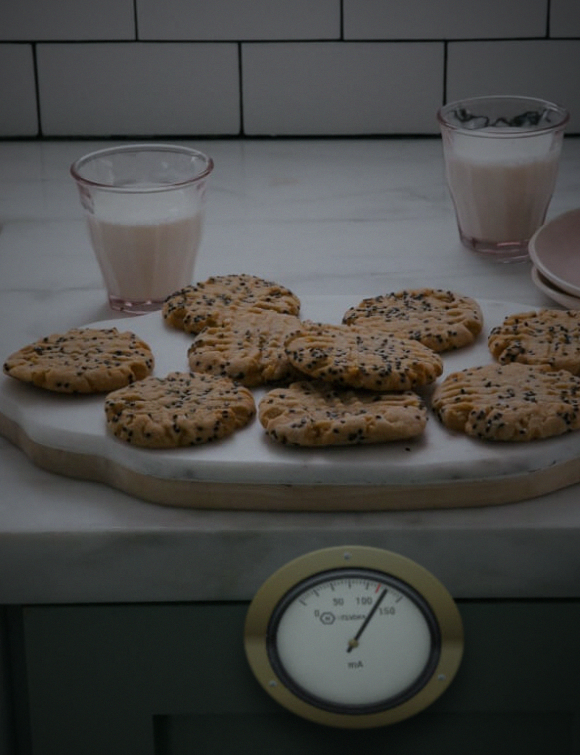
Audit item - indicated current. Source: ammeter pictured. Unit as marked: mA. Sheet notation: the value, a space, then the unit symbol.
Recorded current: 125 mA
